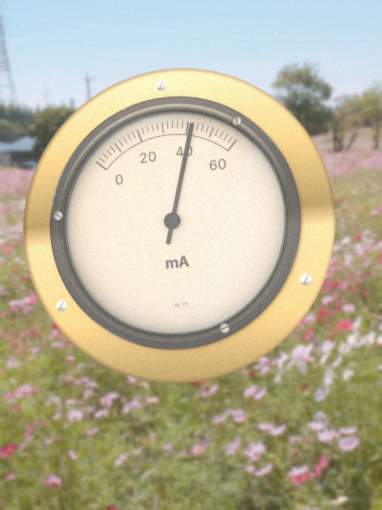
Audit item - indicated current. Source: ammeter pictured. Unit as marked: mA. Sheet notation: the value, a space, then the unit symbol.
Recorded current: 42 mA
